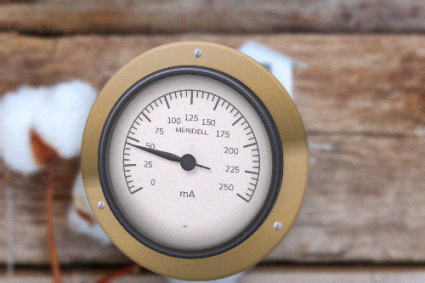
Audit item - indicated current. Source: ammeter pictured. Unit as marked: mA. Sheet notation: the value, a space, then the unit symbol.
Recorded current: 45 mA
